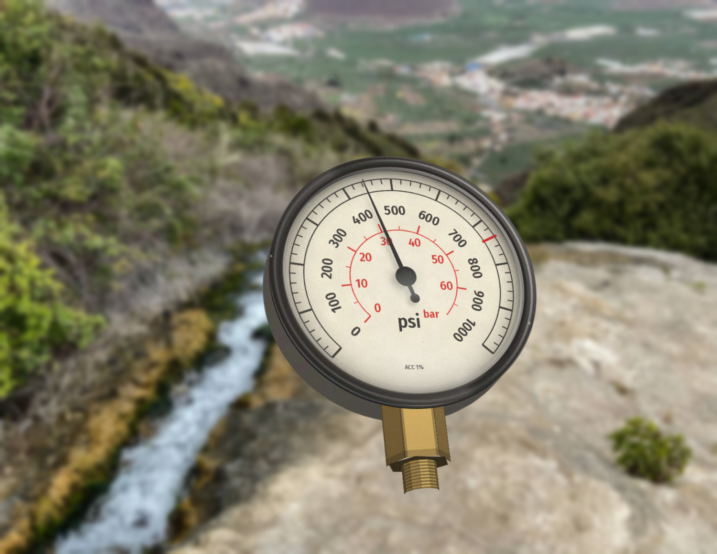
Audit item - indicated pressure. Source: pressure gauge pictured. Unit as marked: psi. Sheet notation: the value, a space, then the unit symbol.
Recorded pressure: 440 psi
